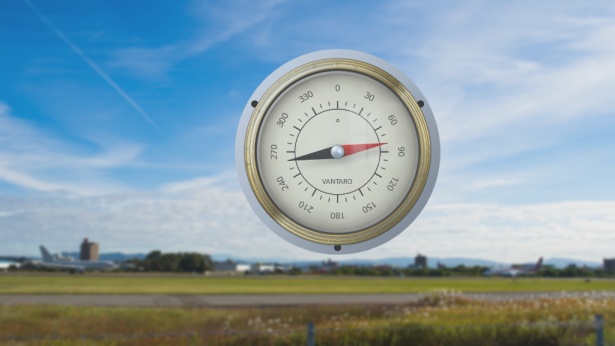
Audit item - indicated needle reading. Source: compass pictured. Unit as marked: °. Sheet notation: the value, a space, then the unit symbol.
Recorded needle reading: 80 °
